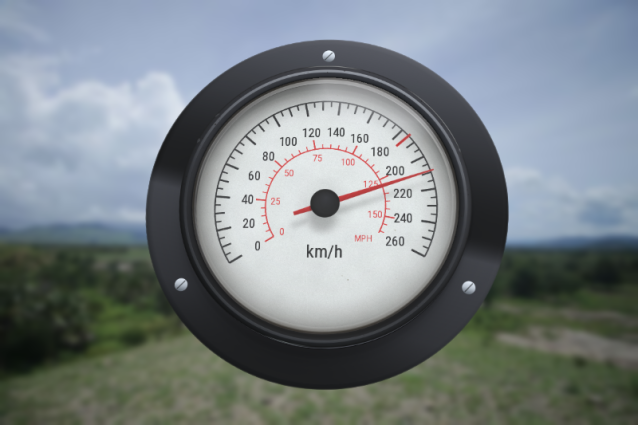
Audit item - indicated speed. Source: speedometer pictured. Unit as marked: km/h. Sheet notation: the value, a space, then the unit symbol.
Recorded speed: 210 km/h
